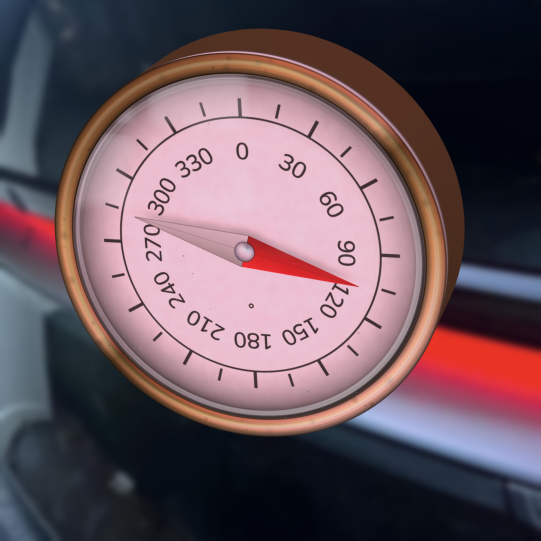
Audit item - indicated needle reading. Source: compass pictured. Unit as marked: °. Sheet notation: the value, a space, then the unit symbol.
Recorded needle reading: 105 °
